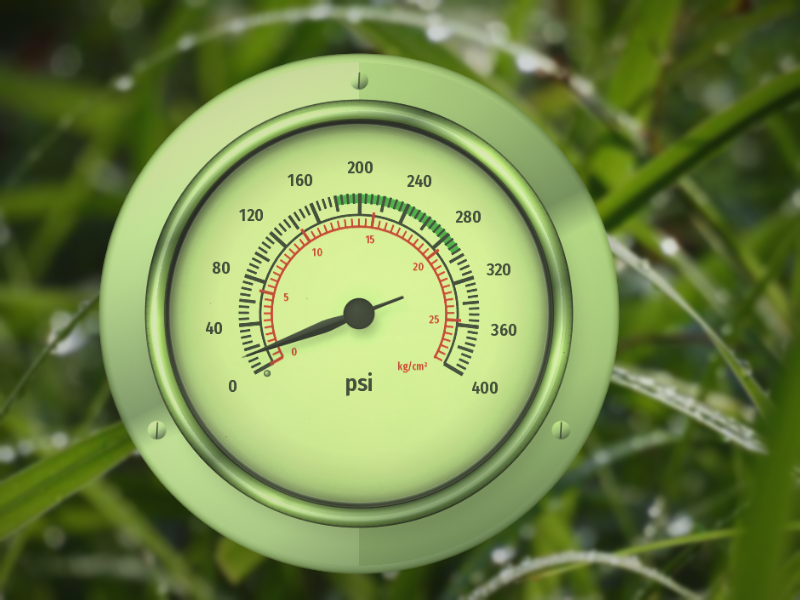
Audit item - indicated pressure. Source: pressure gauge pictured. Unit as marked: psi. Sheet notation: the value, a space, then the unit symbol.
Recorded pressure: 15 psi
